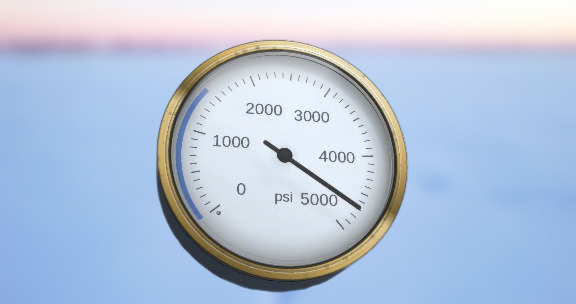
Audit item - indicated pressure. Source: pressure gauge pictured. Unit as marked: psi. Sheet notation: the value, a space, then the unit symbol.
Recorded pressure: 4700 psi
